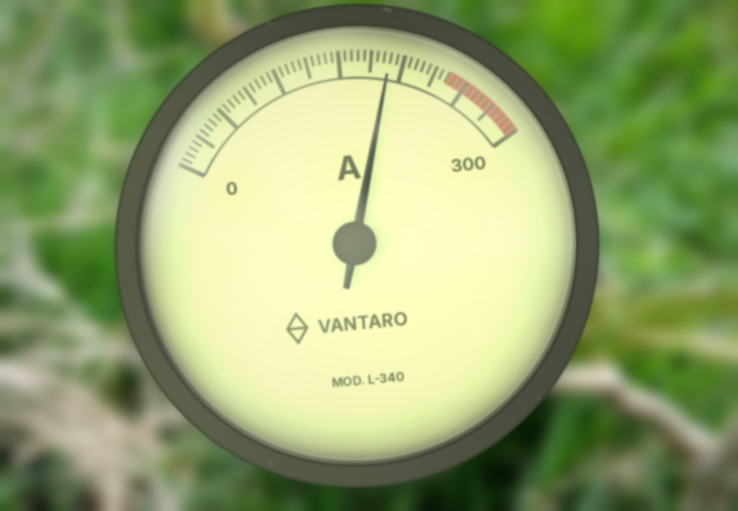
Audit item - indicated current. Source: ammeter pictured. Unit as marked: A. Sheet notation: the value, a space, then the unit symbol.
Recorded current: 190 A
